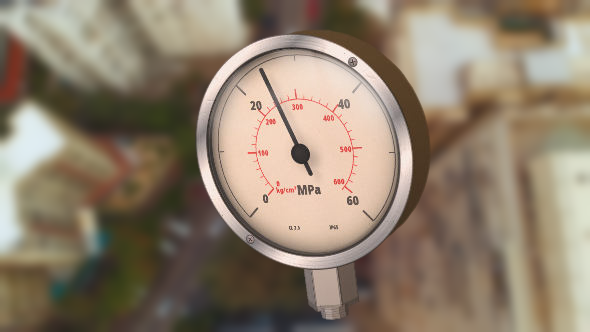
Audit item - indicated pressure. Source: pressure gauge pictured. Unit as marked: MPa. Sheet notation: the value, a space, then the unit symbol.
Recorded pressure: 25 MPa
